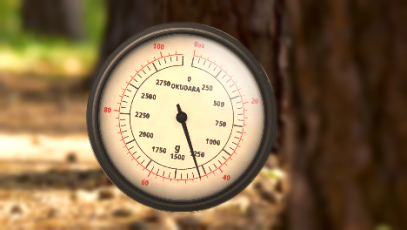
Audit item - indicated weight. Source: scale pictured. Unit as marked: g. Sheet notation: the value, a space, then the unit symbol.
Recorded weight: 1300 g
